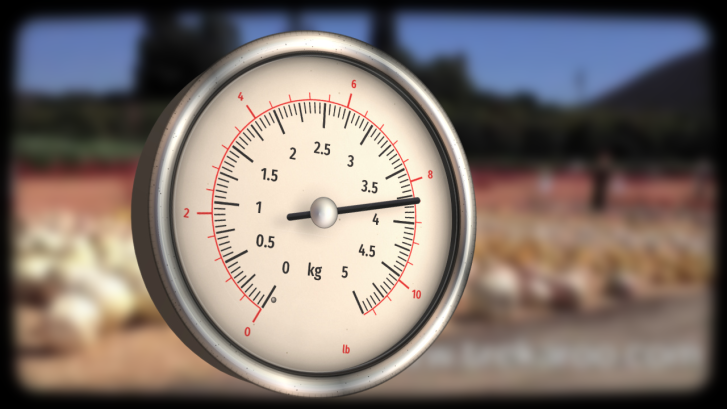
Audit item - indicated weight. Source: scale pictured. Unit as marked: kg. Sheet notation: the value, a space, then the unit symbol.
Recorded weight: 3.8 kg
